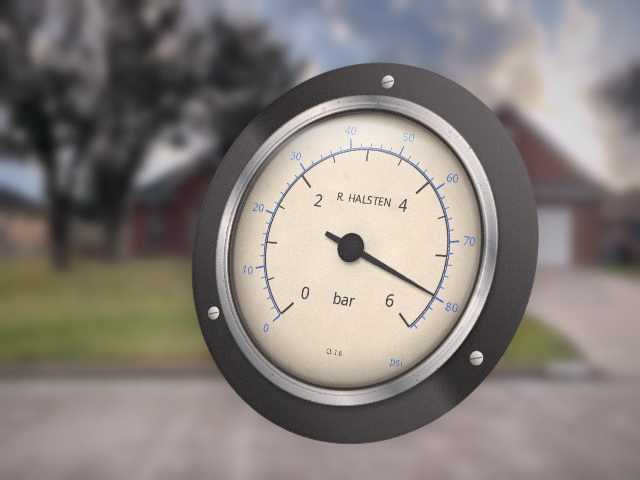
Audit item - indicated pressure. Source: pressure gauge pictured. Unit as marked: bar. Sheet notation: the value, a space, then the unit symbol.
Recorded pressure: 5.5 bar
